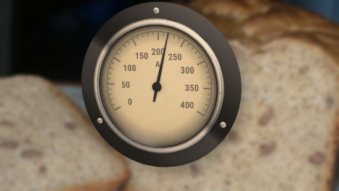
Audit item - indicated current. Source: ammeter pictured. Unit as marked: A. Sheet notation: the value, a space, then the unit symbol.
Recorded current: 220 A
